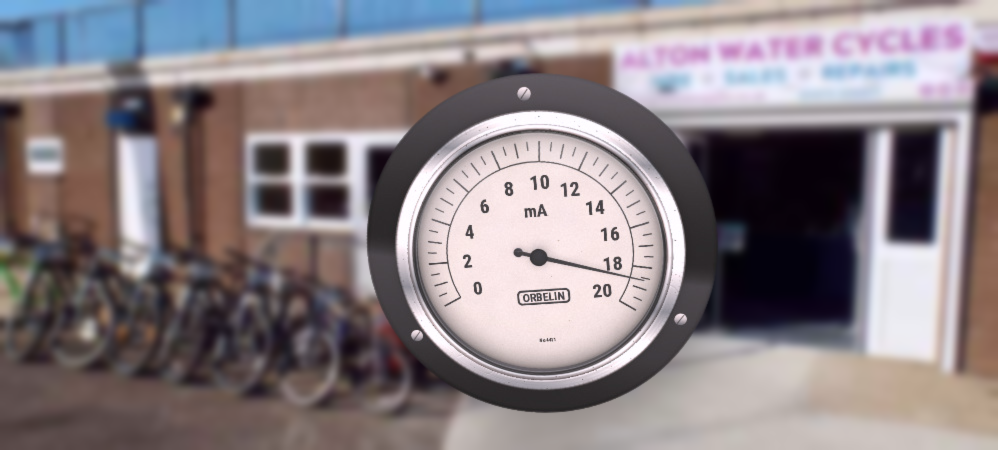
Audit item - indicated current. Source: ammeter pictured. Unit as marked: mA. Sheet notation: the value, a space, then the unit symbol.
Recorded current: 18.5 mA
